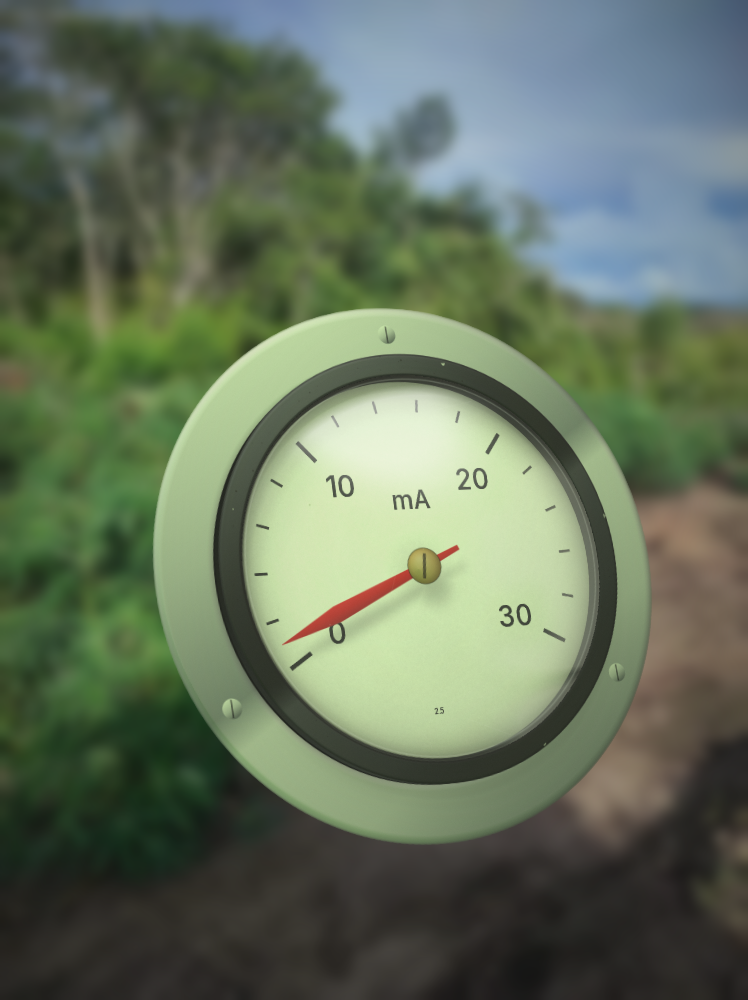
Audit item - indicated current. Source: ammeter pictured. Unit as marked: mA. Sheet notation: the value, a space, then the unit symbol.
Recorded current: 1 mA
